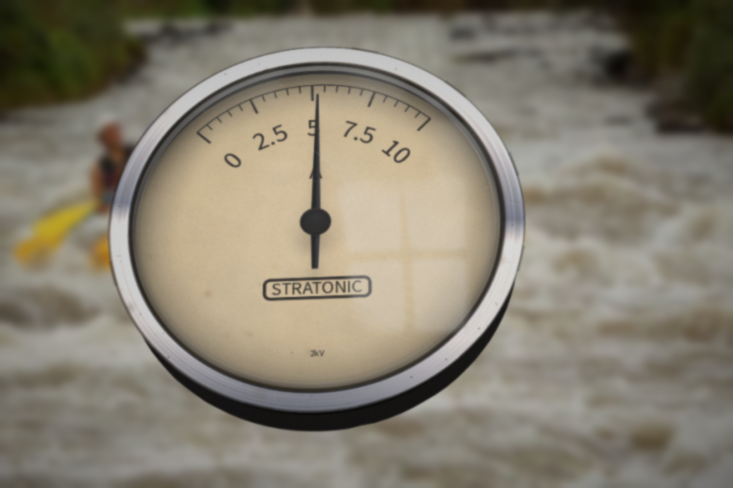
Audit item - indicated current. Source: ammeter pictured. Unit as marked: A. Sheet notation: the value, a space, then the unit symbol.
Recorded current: 5.25 A
